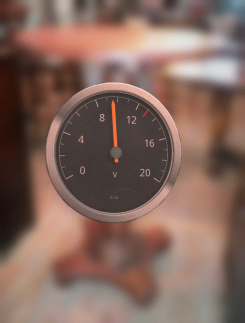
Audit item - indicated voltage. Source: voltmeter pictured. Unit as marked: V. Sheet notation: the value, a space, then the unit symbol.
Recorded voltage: 9.5 V
